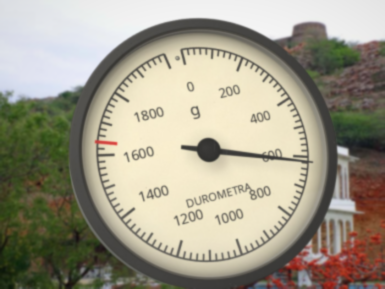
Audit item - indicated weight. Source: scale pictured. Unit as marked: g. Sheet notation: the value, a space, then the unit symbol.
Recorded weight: 620 g
